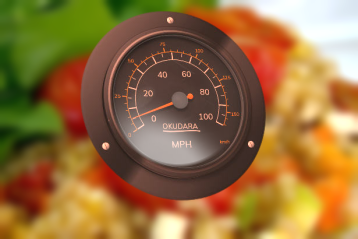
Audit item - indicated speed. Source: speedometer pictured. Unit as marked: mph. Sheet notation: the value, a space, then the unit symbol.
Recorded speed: 5 mph
